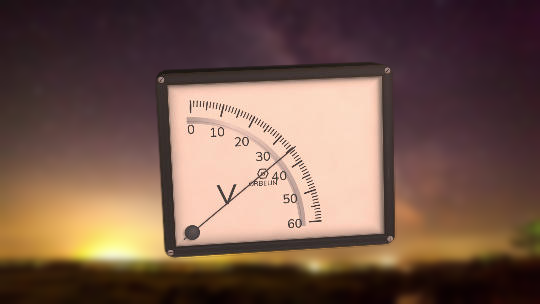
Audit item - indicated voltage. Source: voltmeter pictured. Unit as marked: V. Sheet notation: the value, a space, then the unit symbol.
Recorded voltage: 35 V
